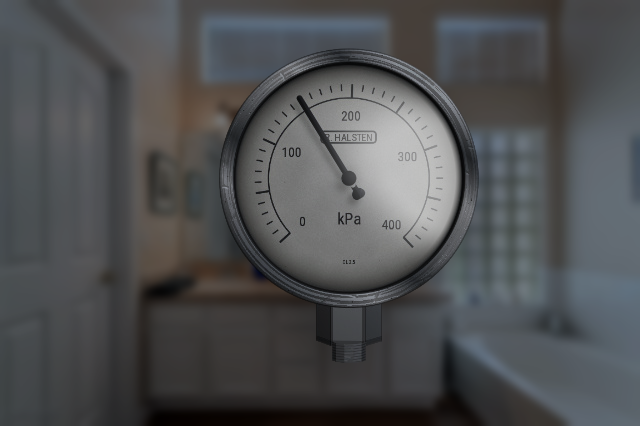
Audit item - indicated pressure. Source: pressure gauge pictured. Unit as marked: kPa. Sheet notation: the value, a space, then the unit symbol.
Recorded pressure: 150 kPa
